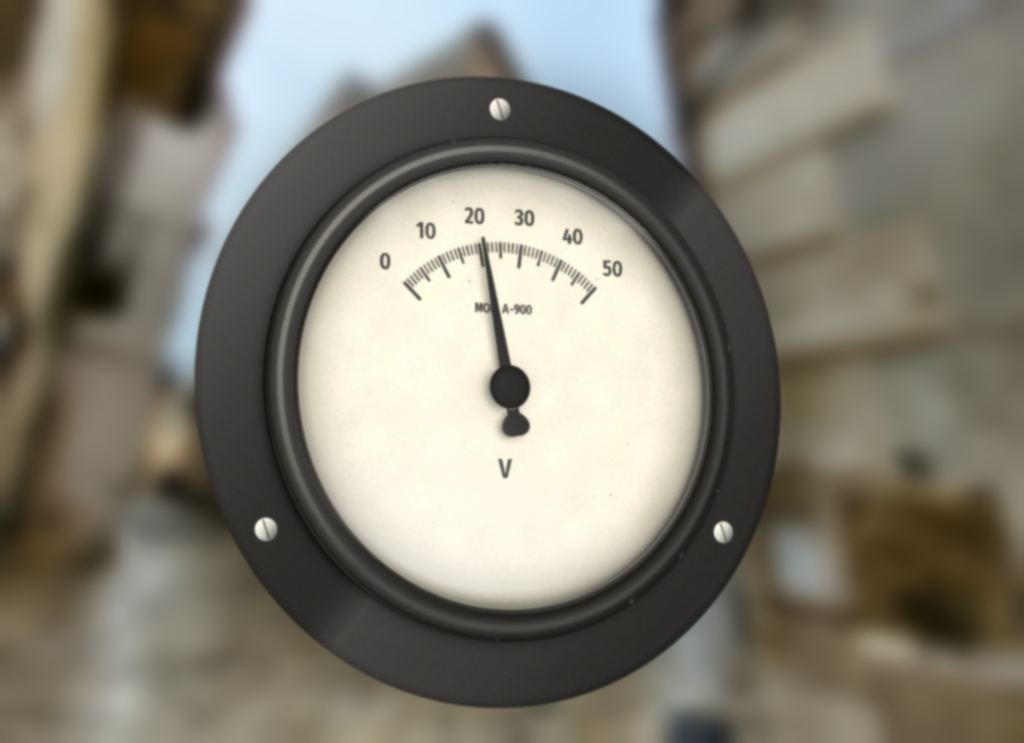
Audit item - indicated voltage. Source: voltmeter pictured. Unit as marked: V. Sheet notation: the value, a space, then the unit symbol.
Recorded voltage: 20 V
